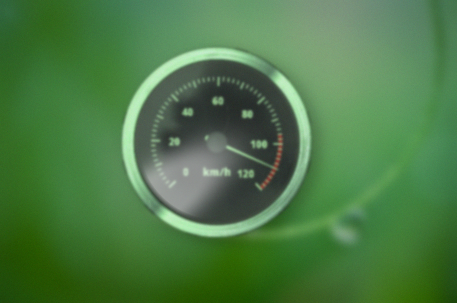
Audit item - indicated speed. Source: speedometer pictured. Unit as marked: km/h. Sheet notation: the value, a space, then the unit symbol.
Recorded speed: 110 km/h
